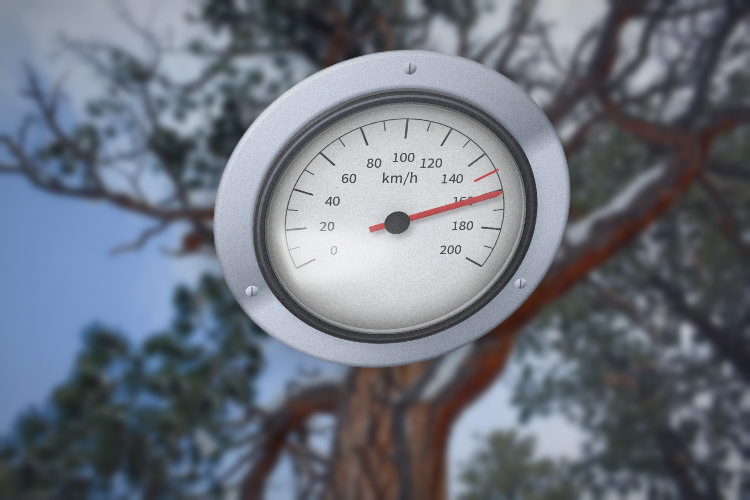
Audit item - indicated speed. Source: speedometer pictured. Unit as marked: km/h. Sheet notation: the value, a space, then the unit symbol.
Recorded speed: 160 km/h
